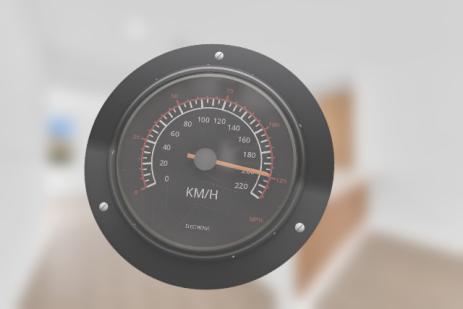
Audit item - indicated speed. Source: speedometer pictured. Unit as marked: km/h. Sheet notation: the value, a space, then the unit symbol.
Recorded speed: 200 km/h
